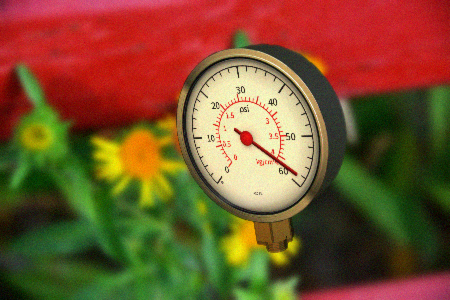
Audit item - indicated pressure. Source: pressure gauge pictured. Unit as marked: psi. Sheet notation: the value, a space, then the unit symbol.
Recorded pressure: 58 psi
